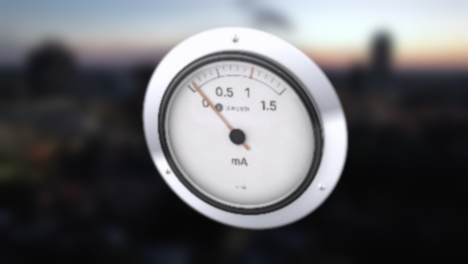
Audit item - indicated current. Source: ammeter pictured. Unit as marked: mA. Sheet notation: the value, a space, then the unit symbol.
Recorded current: 0.1 mA
